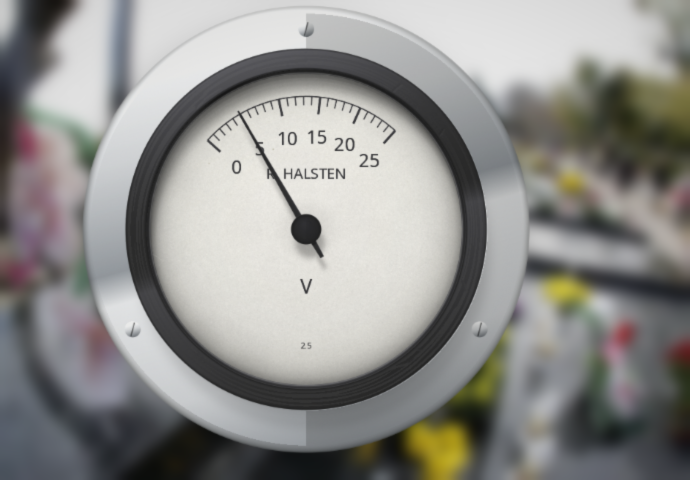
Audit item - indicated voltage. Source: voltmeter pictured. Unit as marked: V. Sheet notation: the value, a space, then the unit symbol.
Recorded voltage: 5 V
